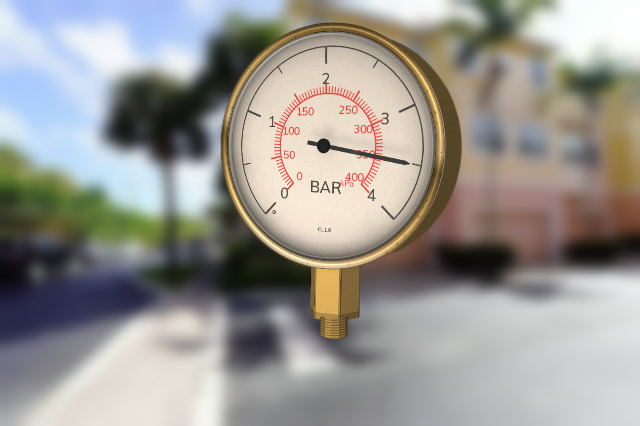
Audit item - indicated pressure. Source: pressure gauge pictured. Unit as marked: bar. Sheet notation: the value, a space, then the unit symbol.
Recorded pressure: 3.5 bar
